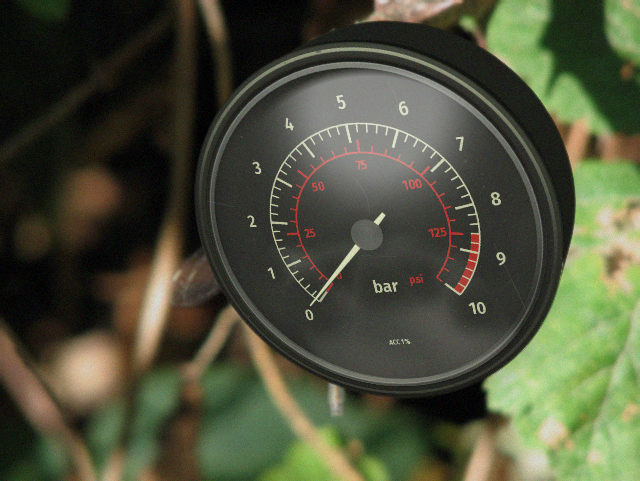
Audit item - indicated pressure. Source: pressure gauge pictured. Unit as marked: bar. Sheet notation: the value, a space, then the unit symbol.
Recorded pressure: 0.1 bar
